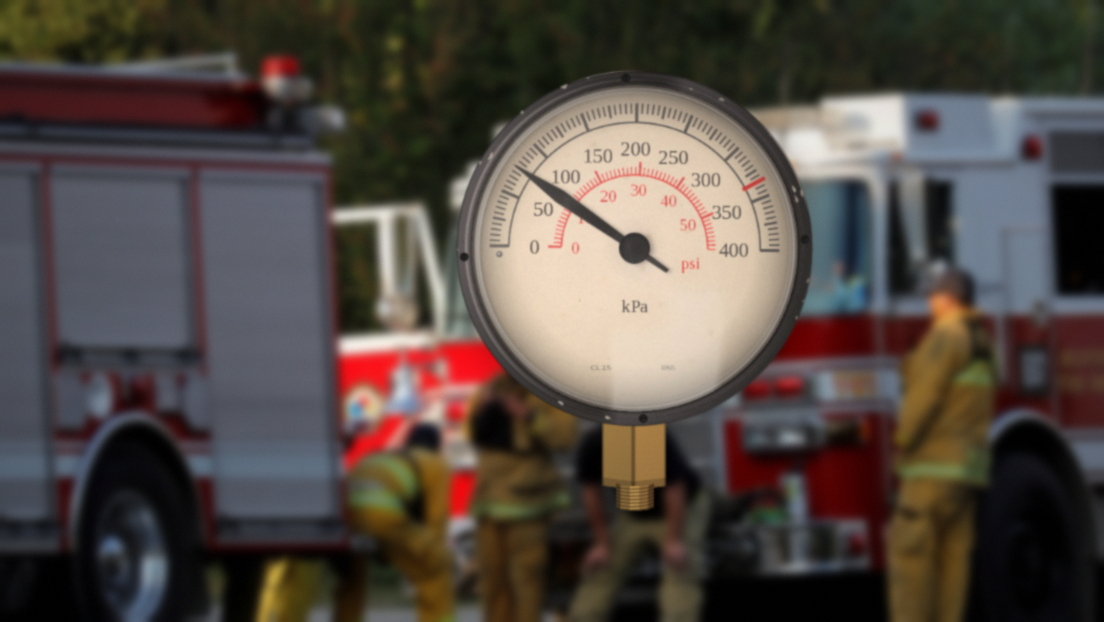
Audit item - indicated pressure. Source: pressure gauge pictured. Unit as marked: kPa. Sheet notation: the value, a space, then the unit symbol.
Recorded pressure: 75 kPa
